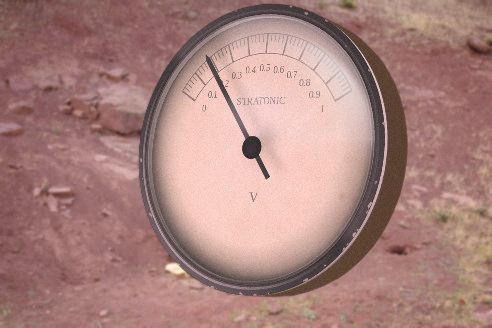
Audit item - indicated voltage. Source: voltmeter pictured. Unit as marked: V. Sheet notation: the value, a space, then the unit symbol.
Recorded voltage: 0.2 V
